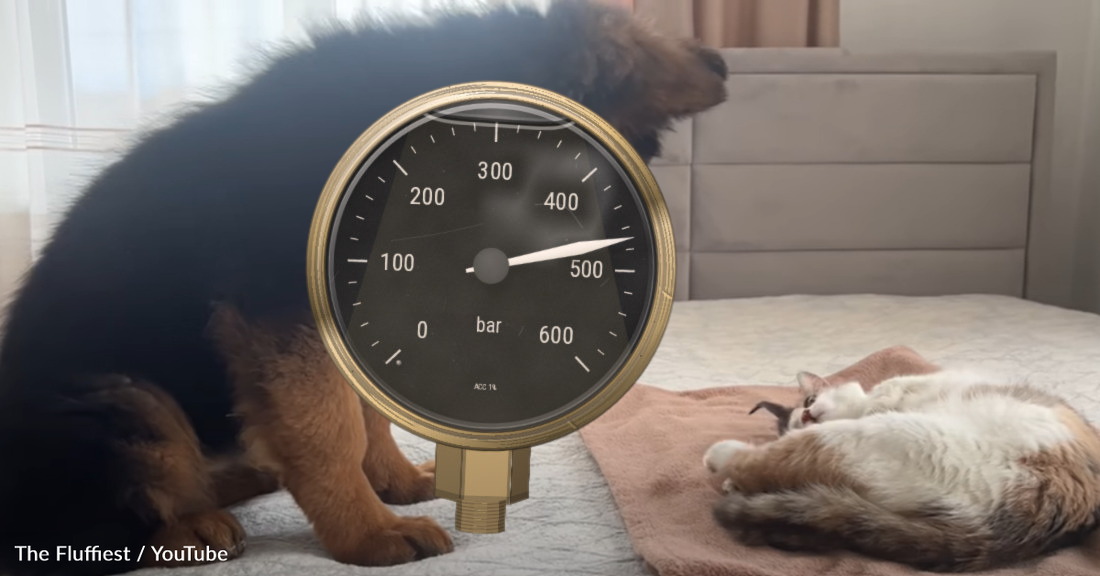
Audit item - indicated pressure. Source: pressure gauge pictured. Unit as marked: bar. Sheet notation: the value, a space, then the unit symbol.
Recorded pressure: 470 bar
